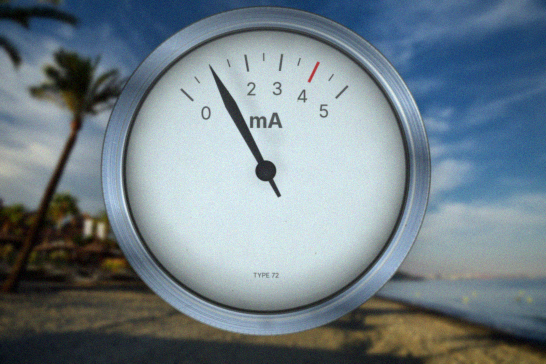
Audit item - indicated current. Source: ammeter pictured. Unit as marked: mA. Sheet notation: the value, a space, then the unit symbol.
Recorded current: 1 mA
